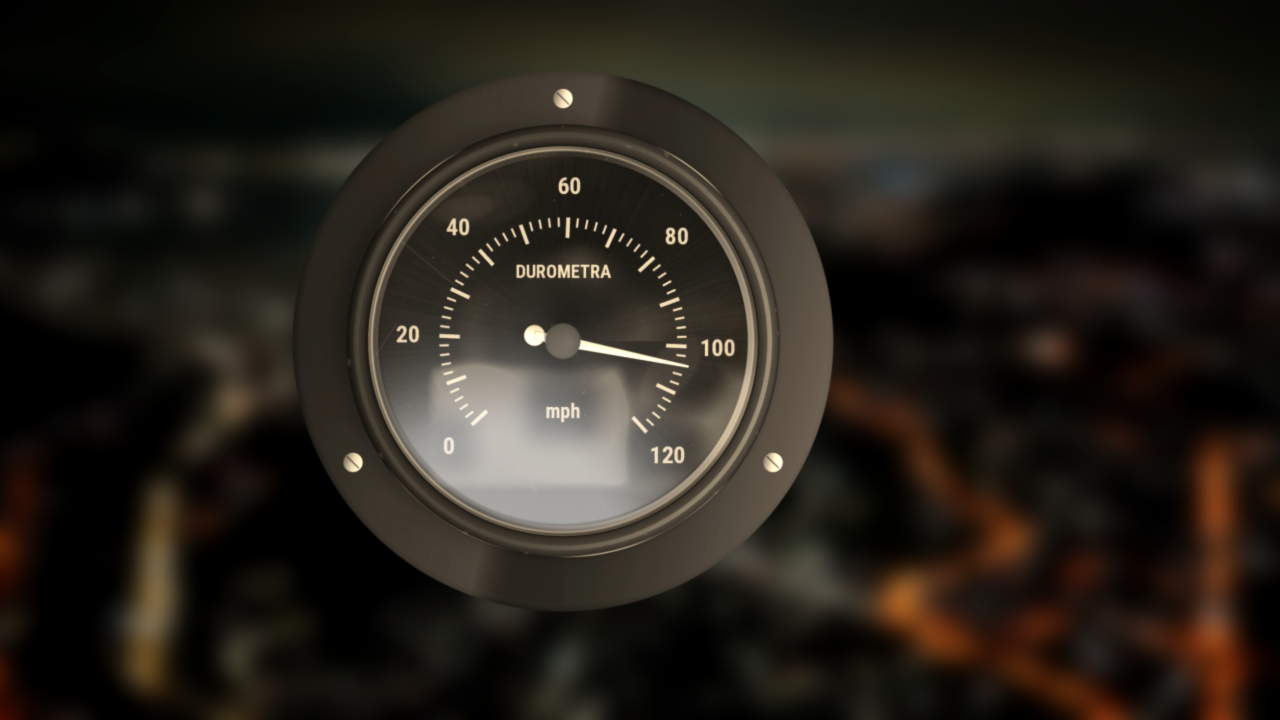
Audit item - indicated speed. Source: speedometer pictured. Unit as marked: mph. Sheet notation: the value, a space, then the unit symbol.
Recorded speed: 104 mph
